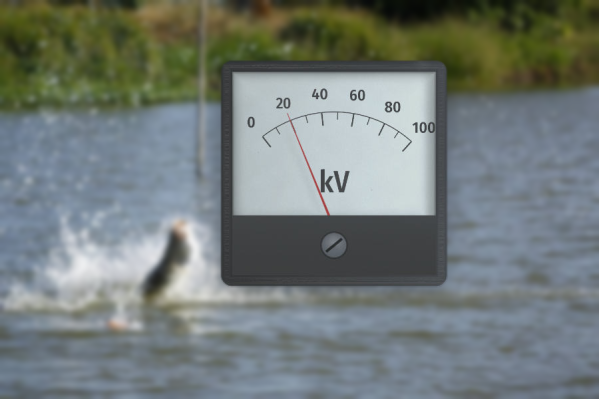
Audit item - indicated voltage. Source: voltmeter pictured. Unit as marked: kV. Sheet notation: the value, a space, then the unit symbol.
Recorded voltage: 20 kV
